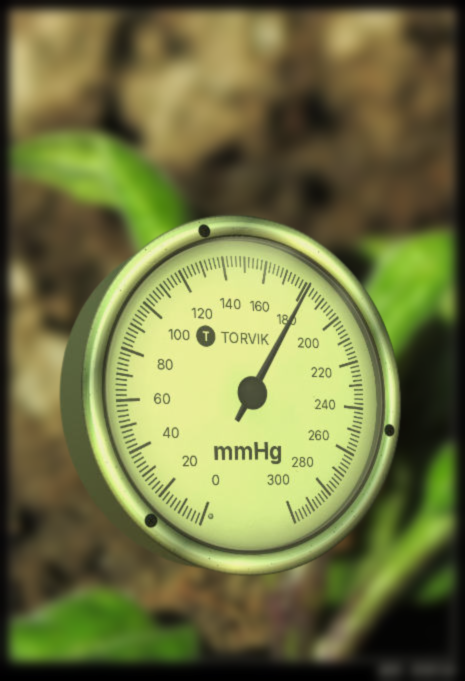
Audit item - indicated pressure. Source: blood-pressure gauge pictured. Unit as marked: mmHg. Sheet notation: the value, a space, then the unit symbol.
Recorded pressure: 180 mmHg
